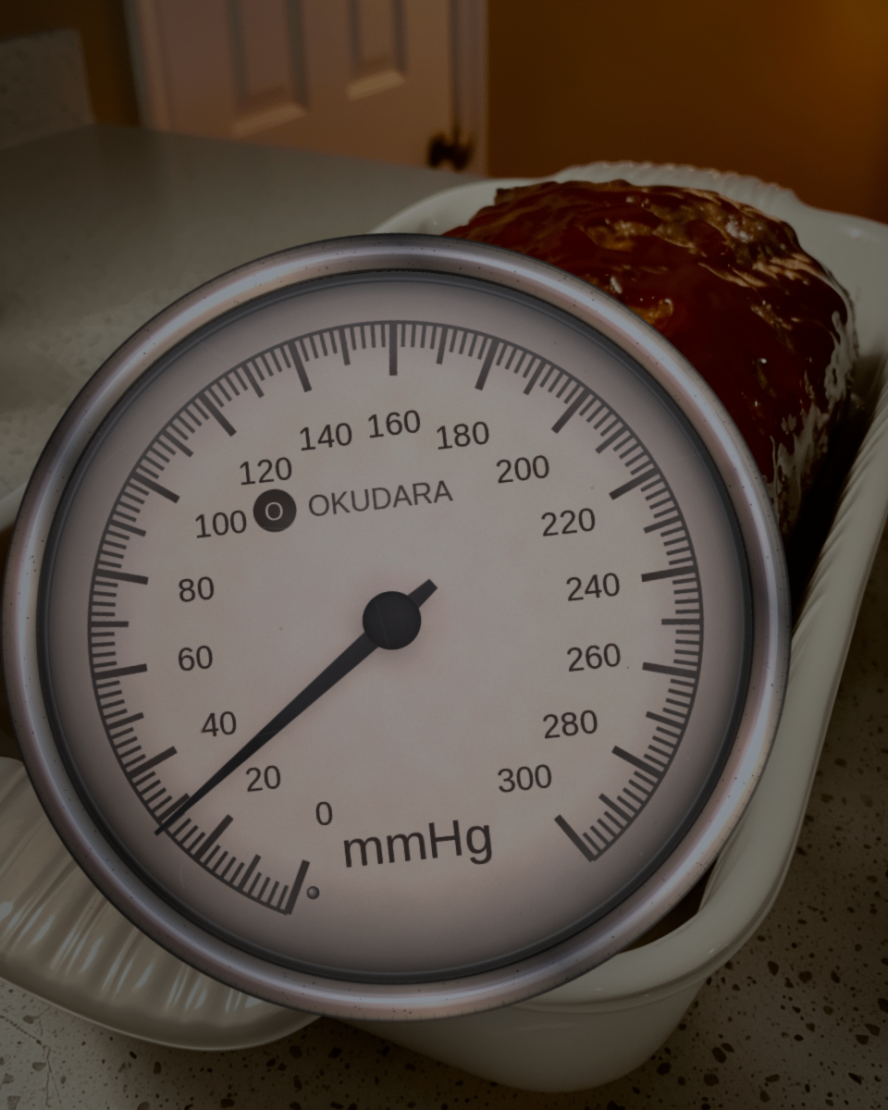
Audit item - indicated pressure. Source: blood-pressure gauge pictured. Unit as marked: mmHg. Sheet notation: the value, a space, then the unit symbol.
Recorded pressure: 28 mmHg
